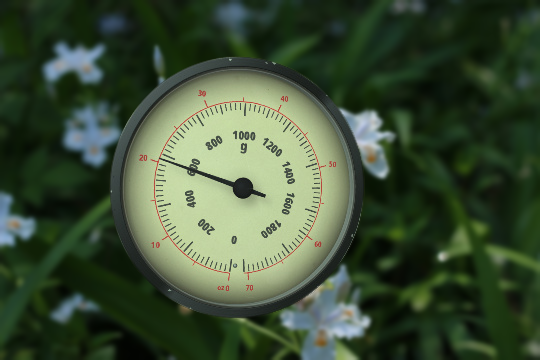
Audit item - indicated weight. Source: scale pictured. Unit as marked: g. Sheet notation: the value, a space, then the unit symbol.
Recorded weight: 580 g
